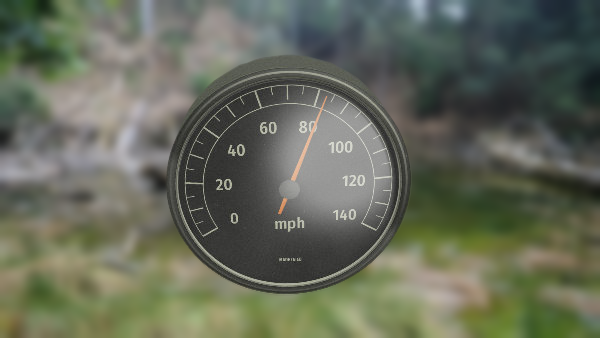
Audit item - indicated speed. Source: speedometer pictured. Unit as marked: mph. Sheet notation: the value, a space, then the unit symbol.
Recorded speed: 82.5 mph
